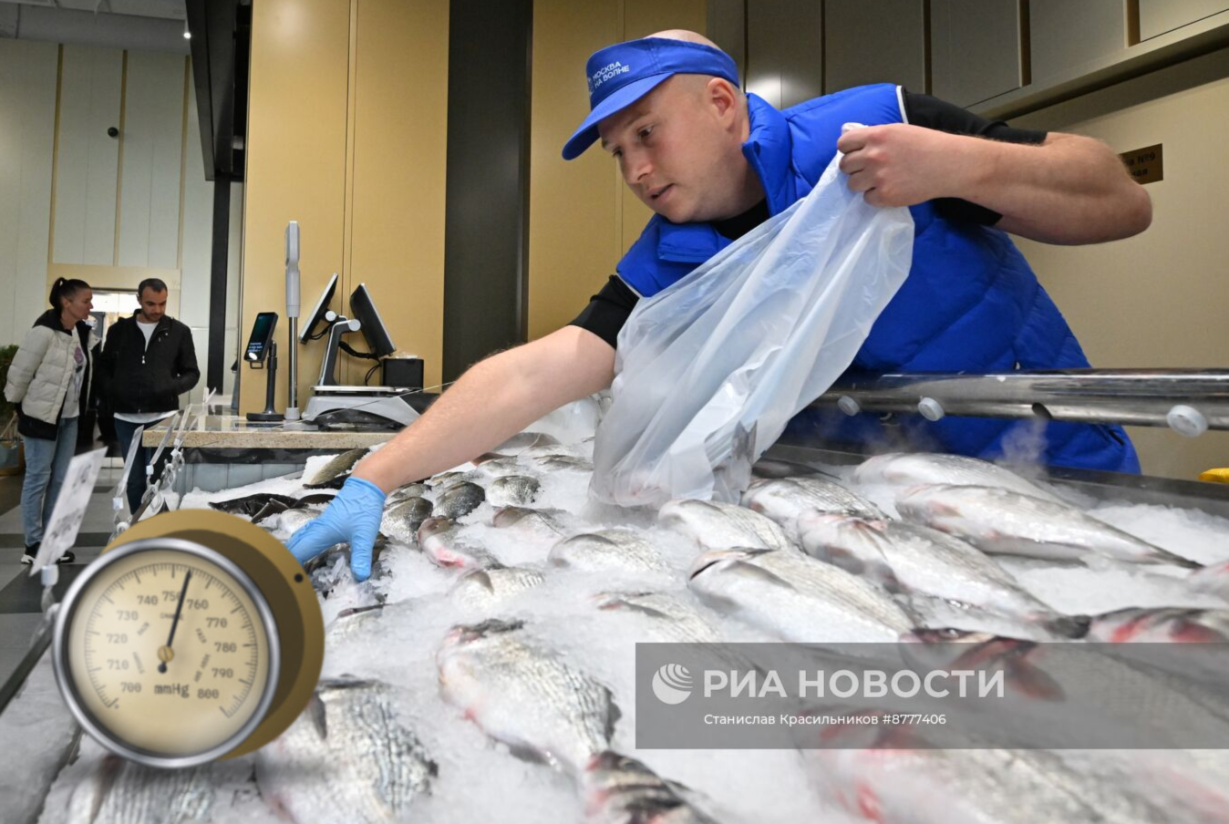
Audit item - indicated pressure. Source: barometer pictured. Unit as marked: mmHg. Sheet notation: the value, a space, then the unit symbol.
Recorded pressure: 755 mmHg
